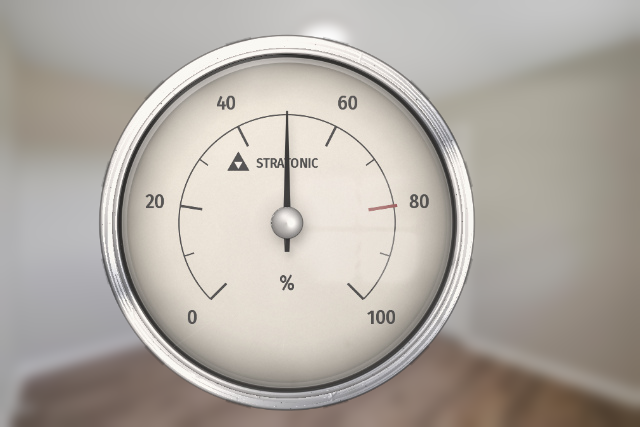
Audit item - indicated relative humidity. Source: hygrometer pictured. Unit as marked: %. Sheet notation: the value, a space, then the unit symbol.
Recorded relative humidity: 50 %
